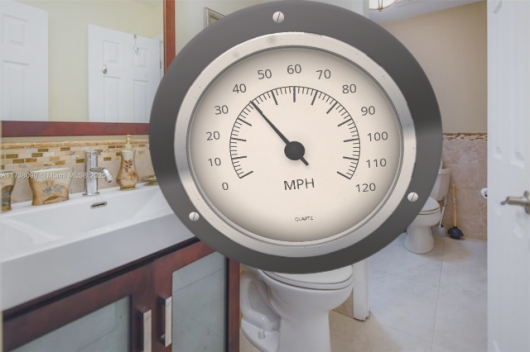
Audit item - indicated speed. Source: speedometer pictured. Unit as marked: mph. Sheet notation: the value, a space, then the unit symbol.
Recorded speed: 40 mph
